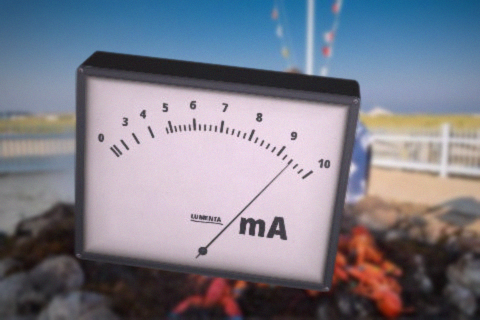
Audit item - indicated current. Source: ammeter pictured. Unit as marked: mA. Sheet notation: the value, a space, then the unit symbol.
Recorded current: 9.4 mA
